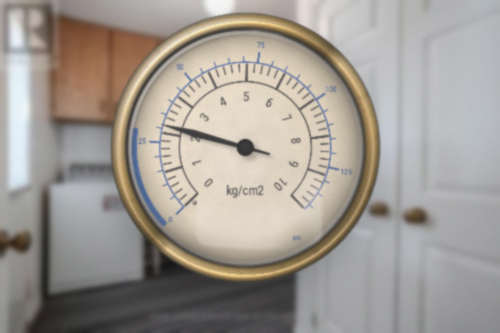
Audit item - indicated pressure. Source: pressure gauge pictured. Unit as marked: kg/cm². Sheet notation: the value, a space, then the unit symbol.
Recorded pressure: 2.2 kg/cm²
